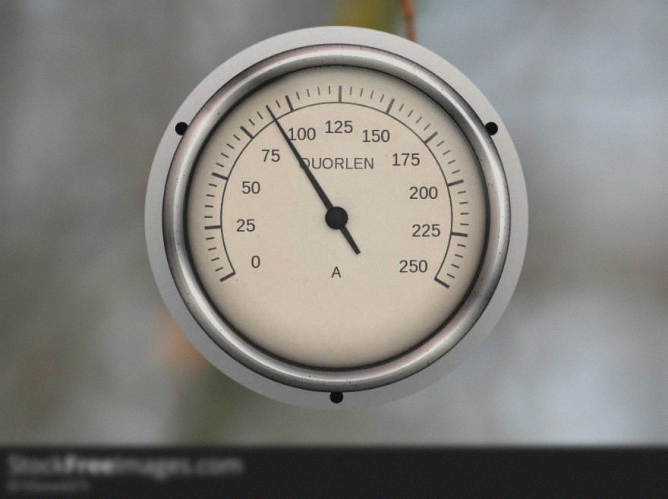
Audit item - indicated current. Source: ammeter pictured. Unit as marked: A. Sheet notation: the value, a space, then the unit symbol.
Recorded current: 90 A
